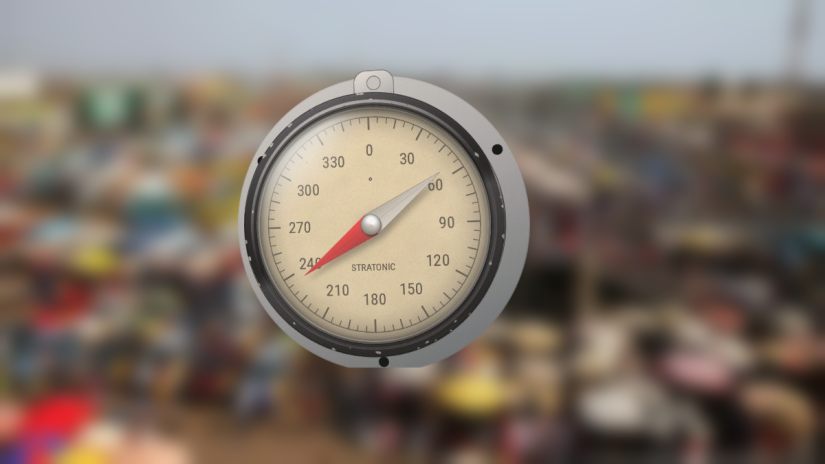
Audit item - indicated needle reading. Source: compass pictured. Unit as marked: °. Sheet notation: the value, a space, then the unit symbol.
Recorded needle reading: 235 °
